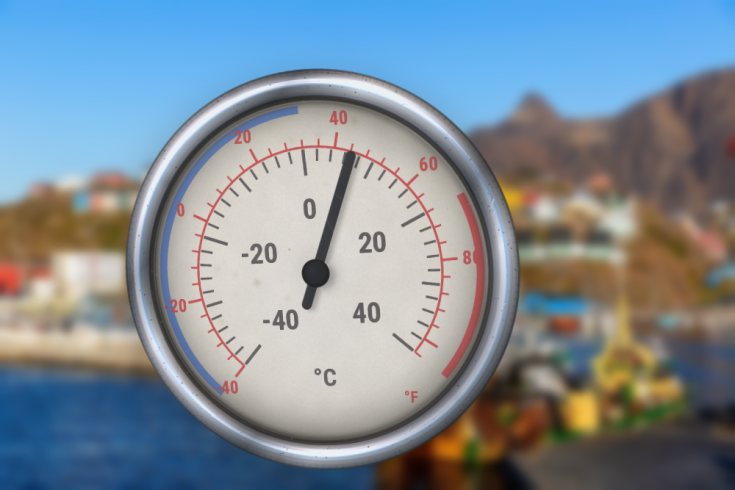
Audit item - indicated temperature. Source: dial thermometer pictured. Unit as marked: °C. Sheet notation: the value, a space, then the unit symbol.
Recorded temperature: 7 °C
